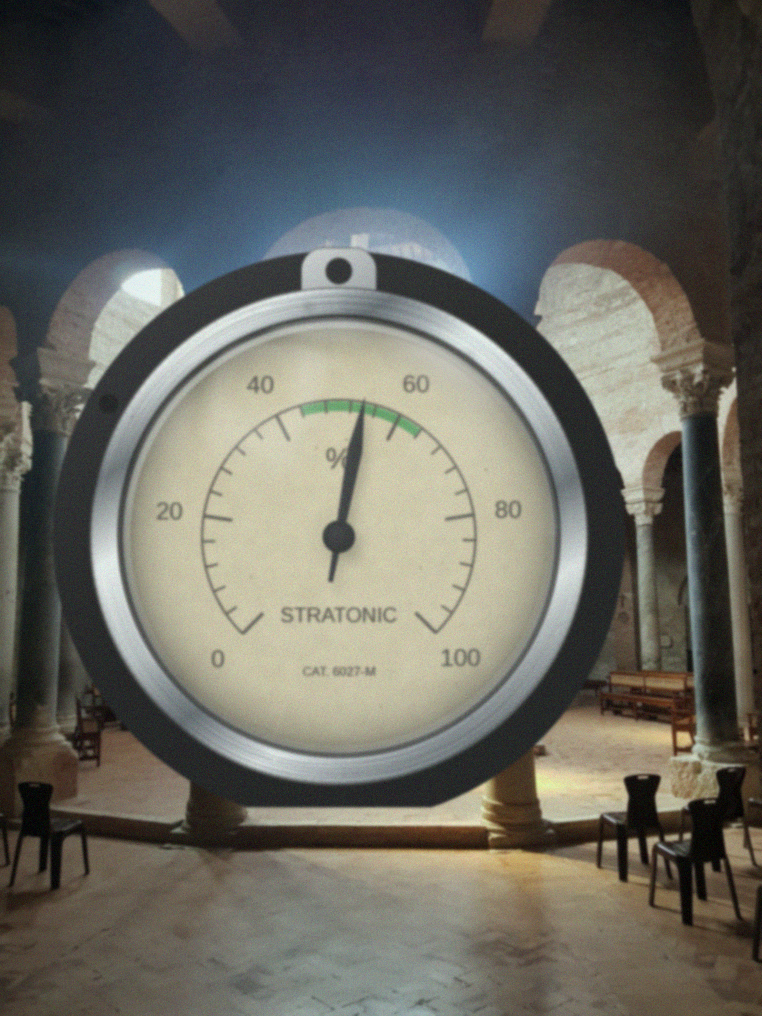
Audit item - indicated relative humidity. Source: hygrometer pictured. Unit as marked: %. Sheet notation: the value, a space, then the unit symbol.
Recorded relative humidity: 54 %
